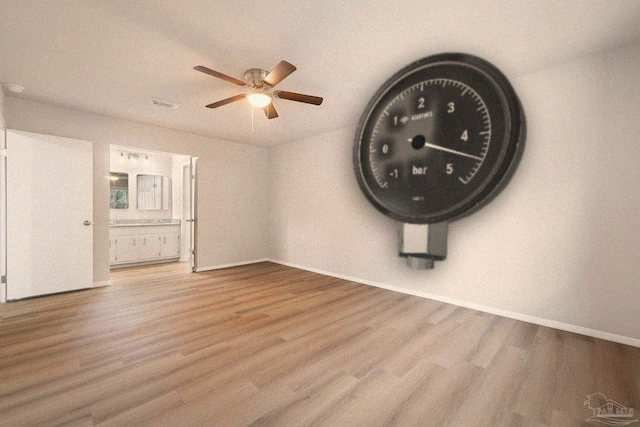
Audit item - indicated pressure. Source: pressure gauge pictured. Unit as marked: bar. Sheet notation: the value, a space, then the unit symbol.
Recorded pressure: 4.5 bar
